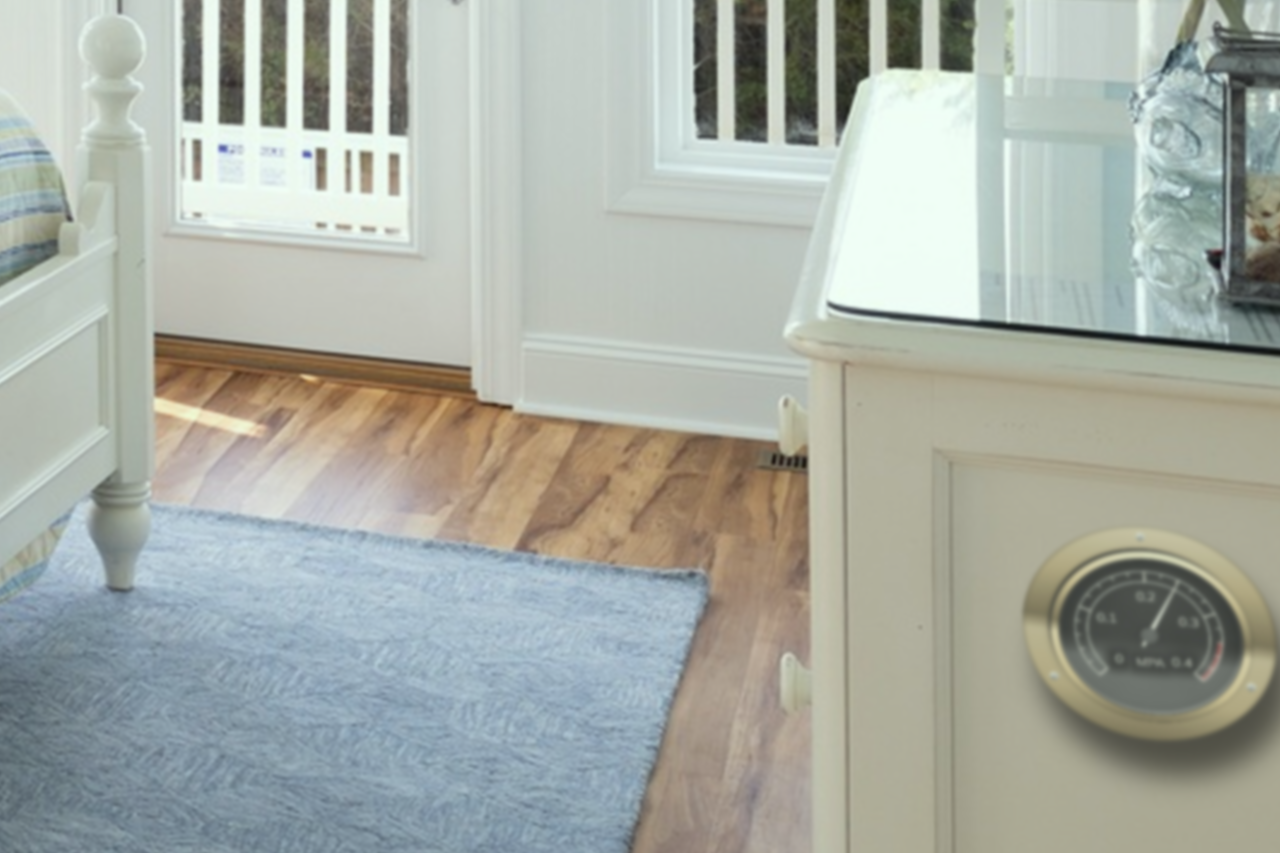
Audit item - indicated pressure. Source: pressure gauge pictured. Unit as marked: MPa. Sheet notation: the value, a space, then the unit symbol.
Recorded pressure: 0.24 MPa
